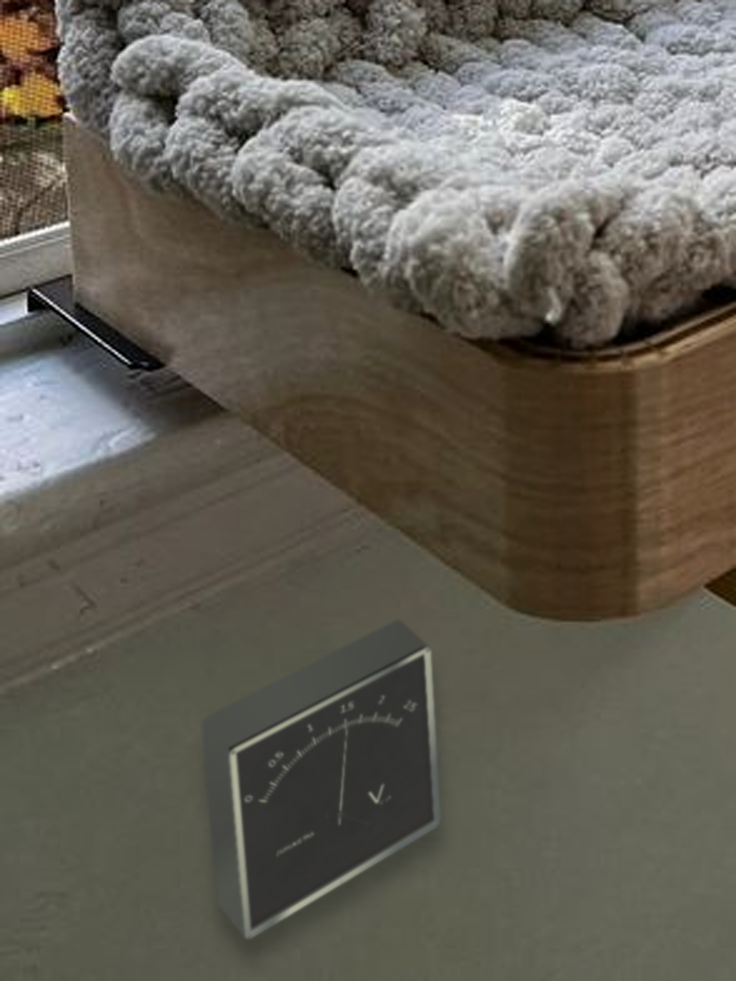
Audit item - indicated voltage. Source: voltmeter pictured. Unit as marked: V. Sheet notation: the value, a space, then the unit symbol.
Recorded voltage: 1.5 V
